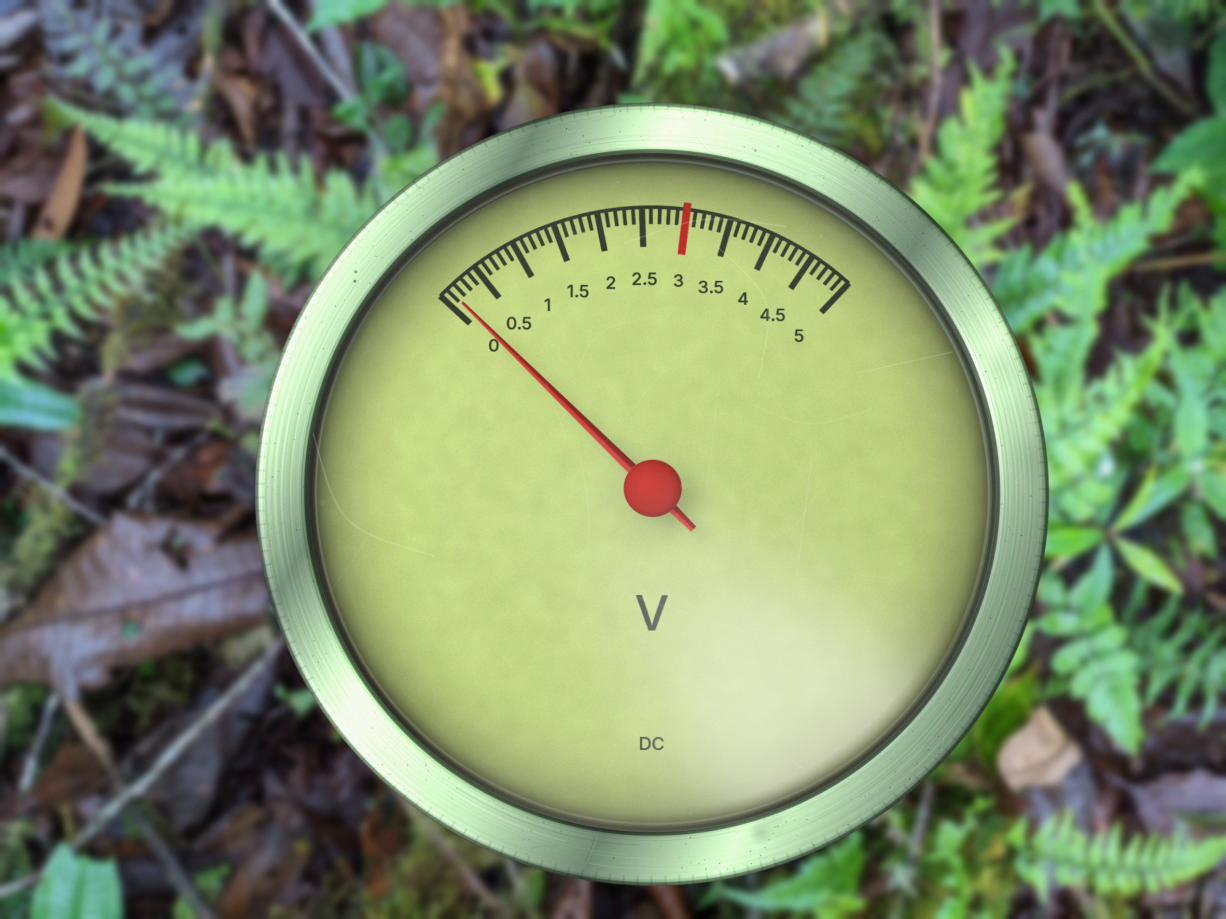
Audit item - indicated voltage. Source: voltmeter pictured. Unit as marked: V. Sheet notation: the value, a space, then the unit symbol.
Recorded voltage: 0.1 V
